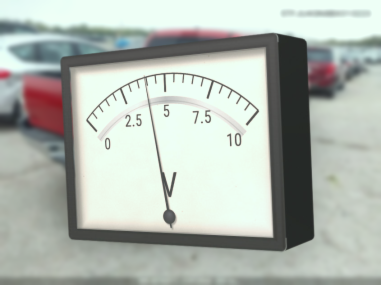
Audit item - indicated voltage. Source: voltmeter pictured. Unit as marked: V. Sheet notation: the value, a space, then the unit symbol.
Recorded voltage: 4 V
